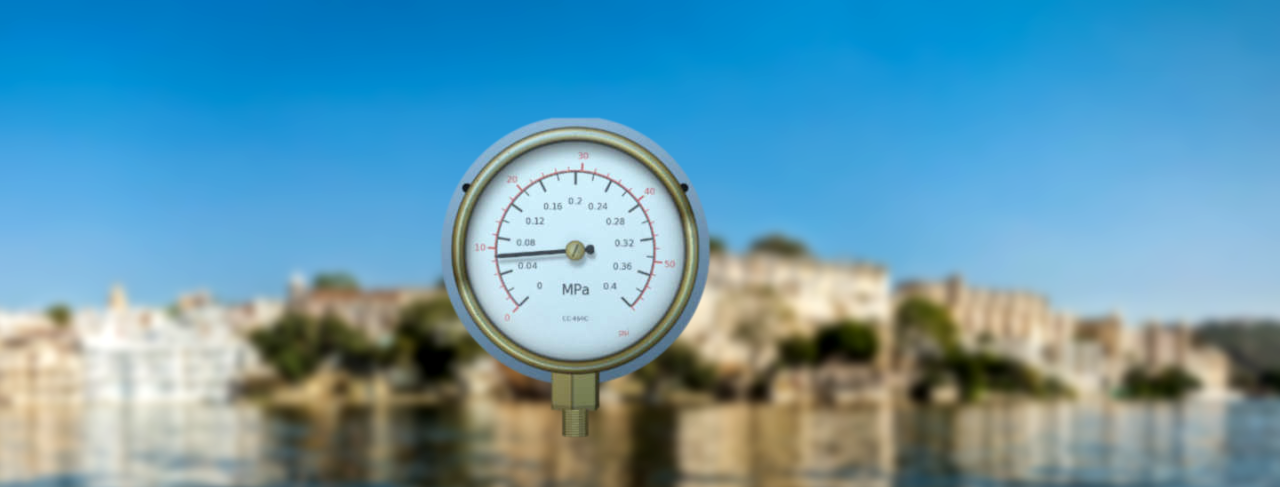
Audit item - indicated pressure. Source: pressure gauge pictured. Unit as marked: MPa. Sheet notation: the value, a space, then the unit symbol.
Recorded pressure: 0.06 MPa
